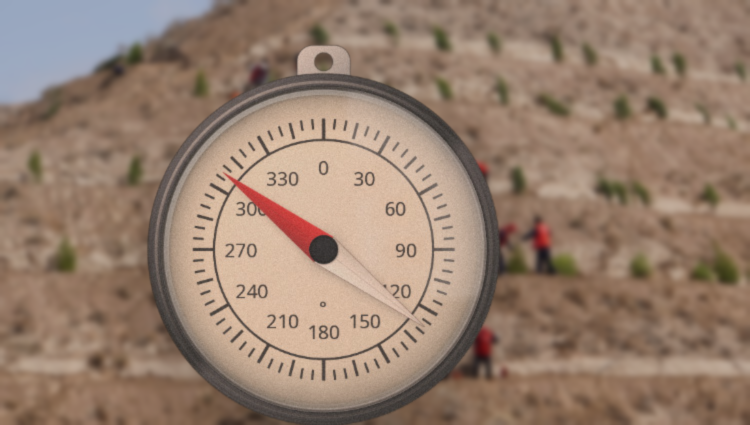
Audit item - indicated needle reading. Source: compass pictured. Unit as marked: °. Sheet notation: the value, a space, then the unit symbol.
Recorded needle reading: 307.5 °
